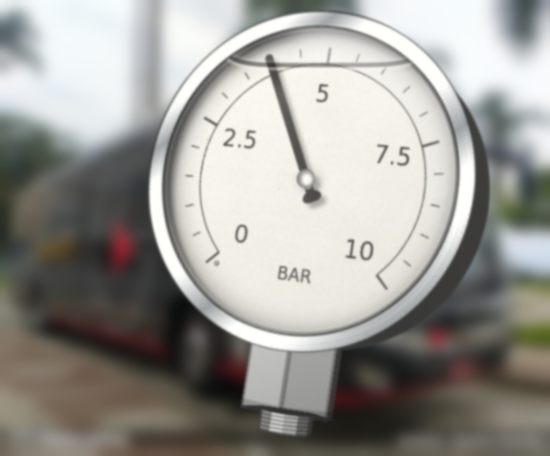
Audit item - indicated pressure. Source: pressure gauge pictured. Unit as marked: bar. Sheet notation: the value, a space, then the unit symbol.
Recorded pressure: 4 bar
